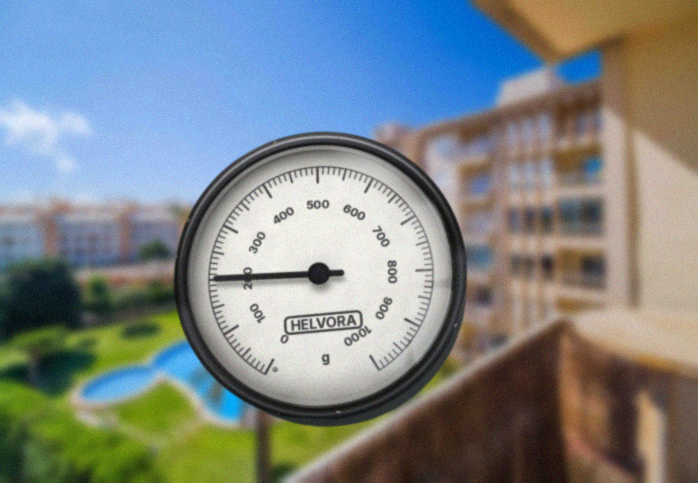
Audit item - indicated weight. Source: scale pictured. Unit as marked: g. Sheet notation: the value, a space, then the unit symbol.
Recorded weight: 200 g
